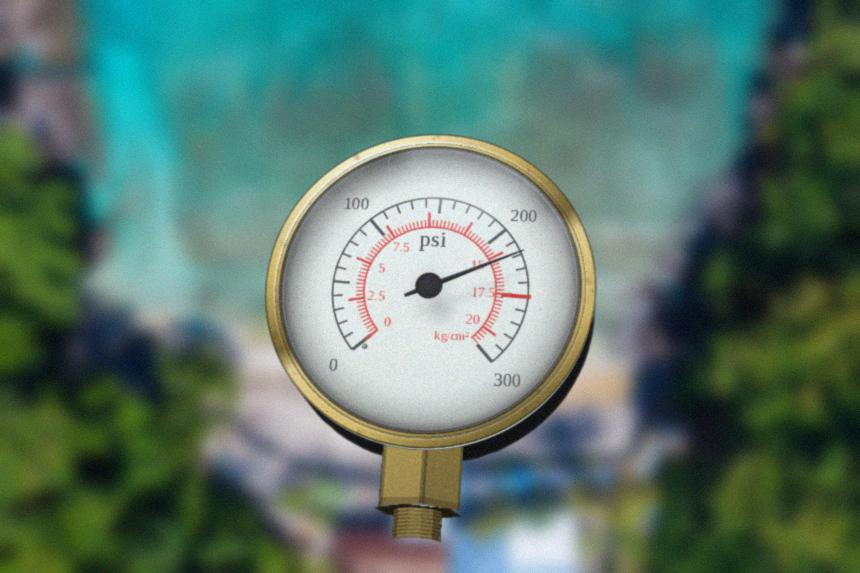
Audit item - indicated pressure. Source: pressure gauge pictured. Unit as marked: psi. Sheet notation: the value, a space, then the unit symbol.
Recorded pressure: 220 psi
